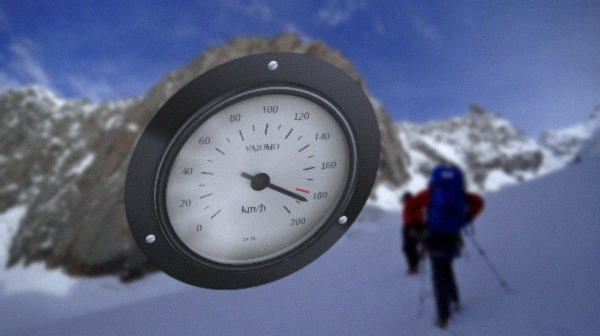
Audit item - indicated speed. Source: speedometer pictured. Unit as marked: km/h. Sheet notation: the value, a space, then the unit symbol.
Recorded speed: 185 km/h
